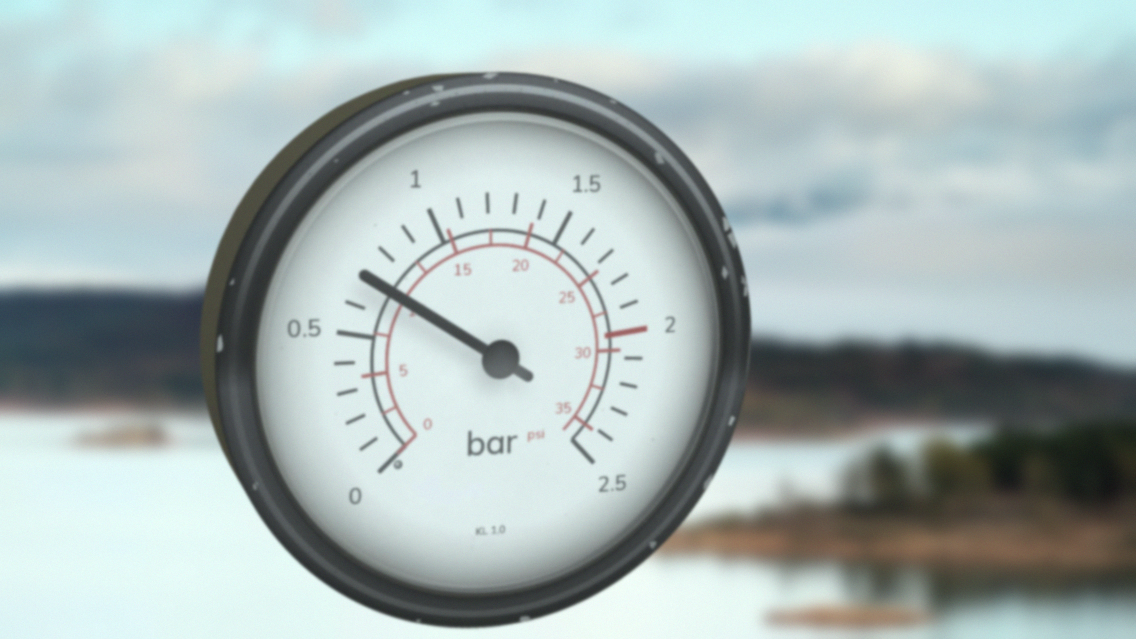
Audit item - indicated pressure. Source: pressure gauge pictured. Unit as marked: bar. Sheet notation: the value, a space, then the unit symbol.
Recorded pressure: 0.7 bar
